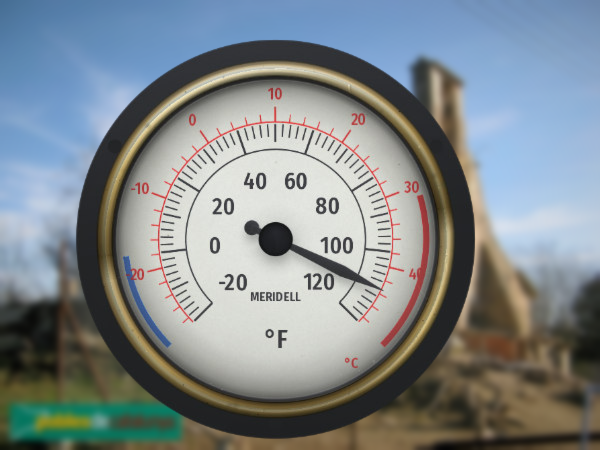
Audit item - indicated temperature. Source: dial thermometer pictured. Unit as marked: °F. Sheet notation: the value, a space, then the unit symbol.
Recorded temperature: 110 °F
